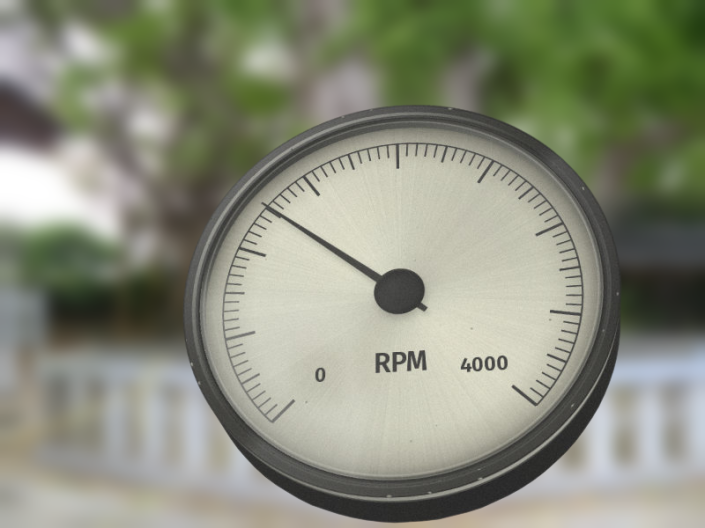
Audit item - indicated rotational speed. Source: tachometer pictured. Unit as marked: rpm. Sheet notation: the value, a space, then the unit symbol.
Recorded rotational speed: 1250 rpm
